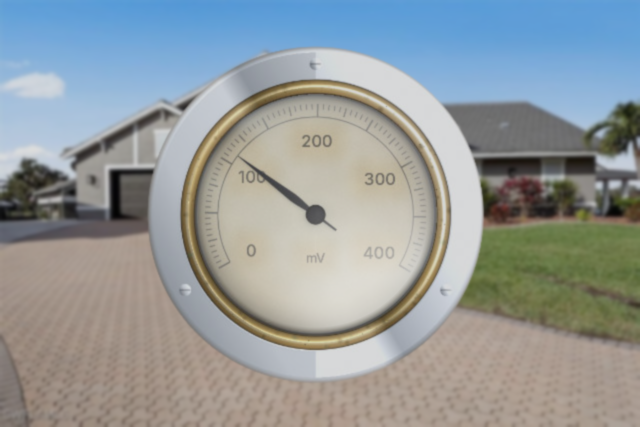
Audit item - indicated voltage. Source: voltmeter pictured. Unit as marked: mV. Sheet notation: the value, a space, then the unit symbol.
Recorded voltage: 110 mV
